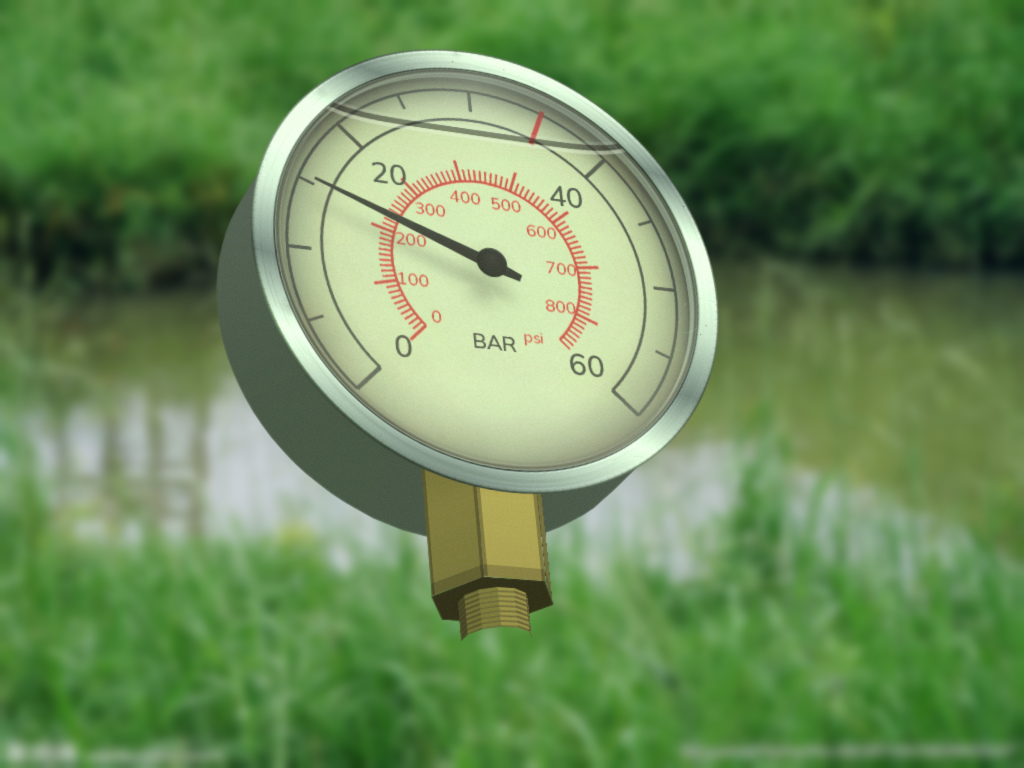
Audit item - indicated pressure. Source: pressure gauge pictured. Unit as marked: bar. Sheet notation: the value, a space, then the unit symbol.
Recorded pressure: 15 bar
